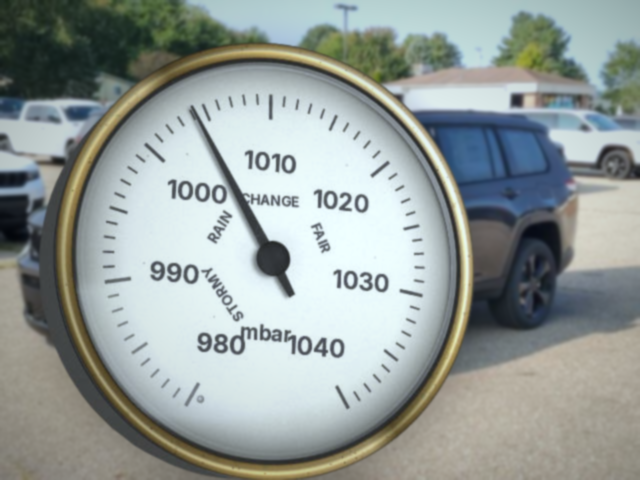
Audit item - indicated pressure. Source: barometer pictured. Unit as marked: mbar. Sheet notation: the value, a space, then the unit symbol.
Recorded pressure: 1004 mbar
